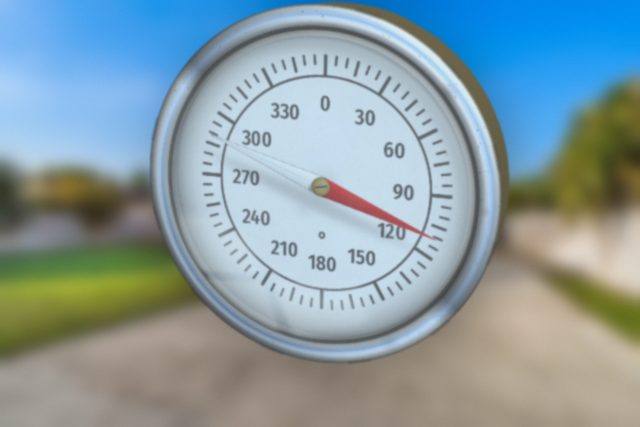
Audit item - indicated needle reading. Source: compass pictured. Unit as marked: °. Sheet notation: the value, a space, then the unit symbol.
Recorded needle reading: 110 °
